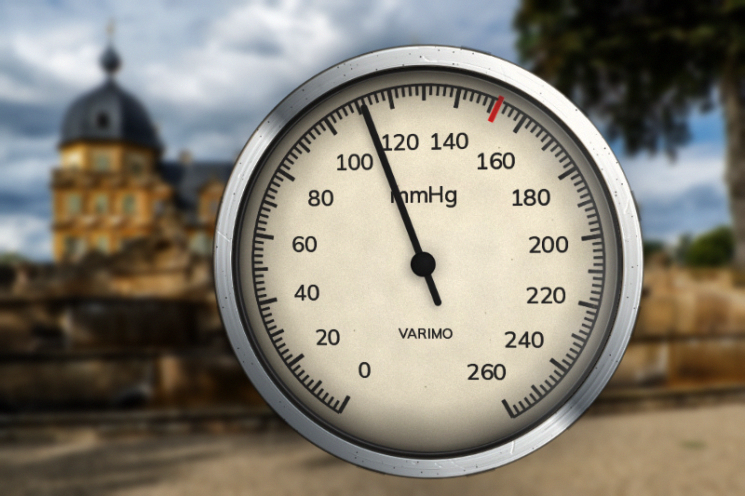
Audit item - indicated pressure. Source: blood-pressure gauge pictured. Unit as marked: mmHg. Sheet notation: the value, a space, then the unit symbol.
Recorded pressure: 112 mmHg
